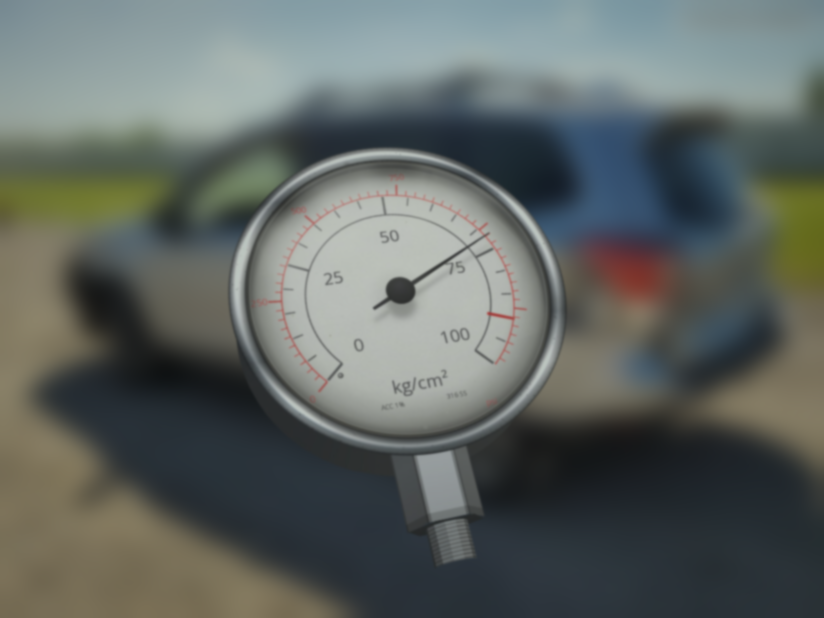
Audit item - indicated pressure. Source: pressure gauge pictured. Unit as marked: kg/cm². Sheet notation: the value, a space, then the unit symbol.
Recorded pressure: 72.5 kg/cm²
